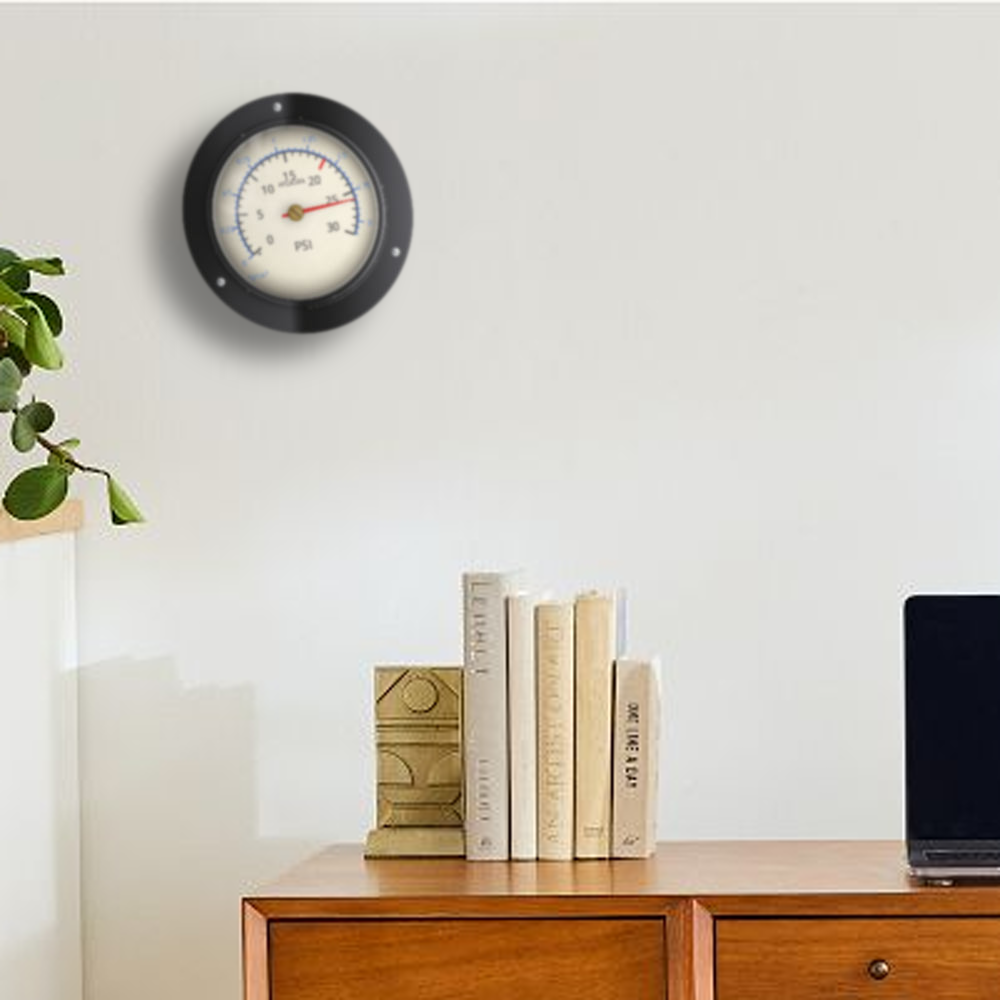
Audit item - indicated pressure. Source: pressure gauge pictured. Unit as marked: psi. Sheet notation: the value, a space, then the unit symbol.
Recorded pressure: 26 psi
